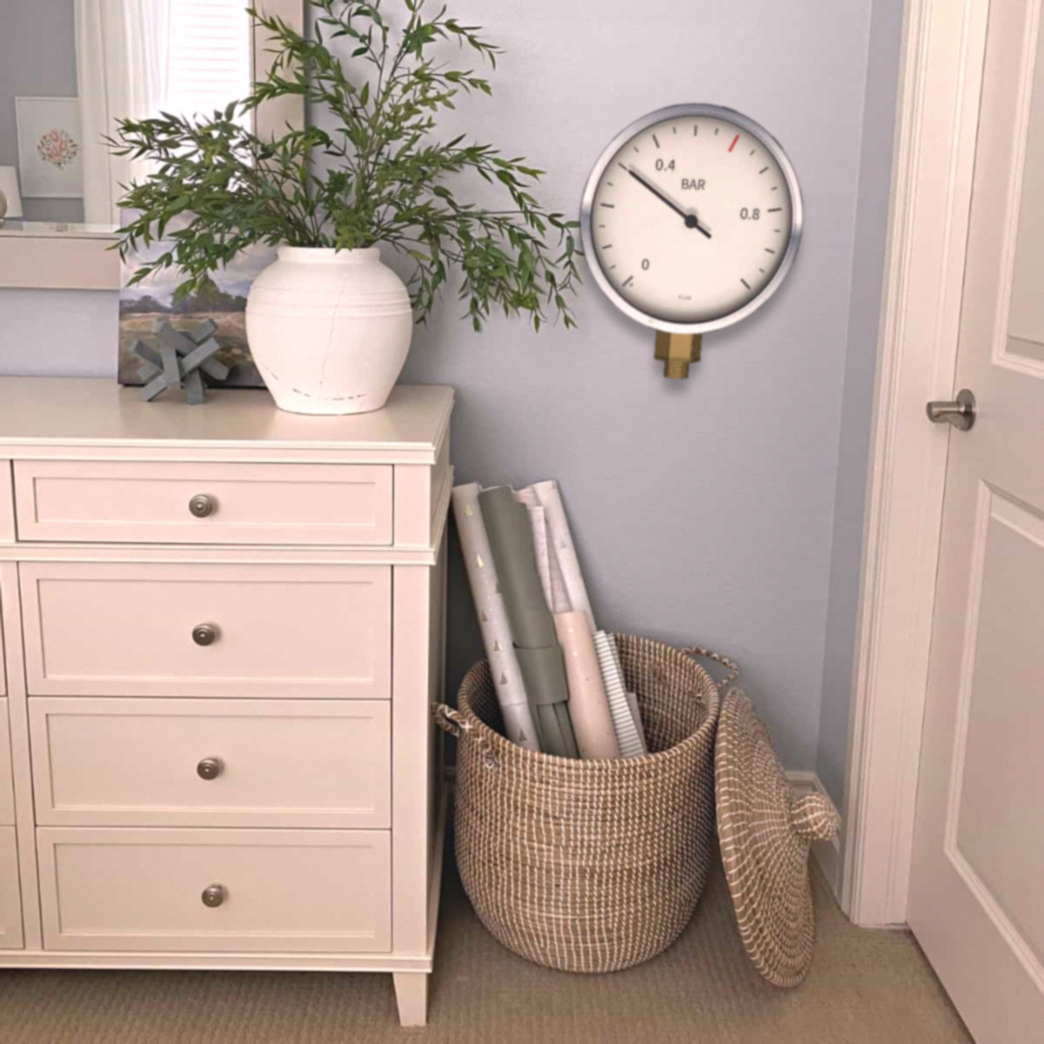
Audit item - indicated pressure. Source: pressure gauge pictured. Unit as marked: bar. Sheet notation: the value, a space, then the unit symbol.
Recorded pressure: 0.3 bar
